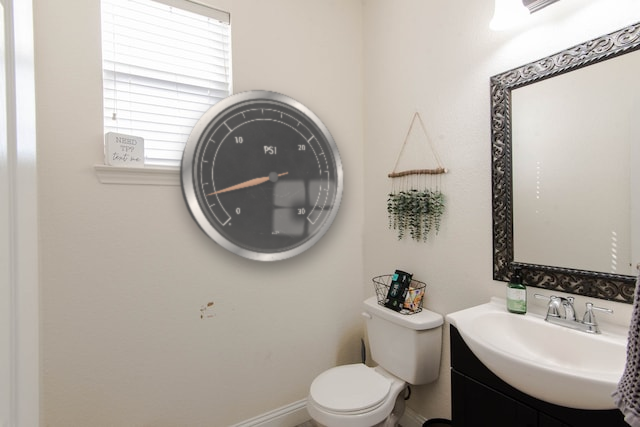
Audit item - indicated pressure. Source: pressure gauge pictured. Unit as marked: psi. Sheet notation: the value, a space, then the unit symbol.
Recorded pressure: 3 psi
